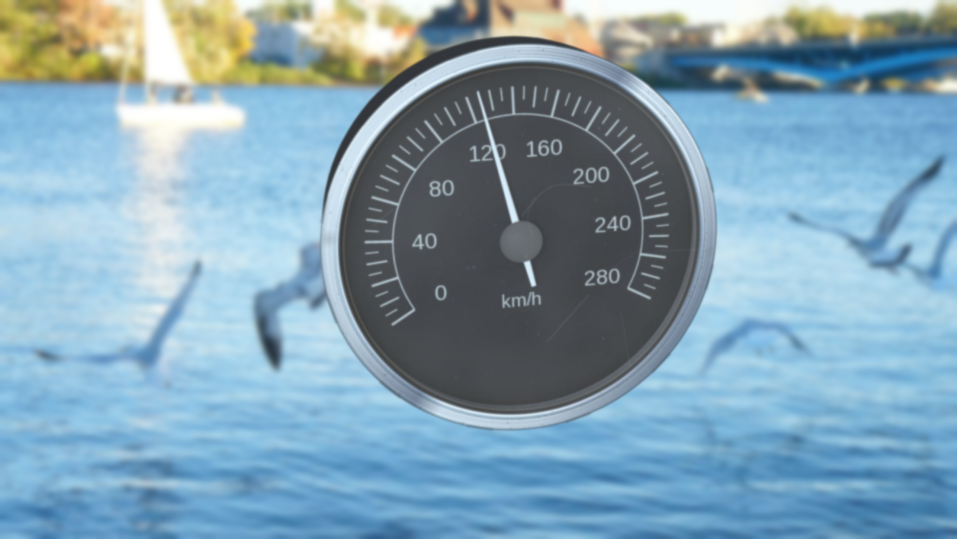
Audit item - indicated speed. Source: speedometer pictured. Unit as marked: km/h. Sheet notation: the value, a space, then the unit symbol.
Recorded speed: 125 km/h
